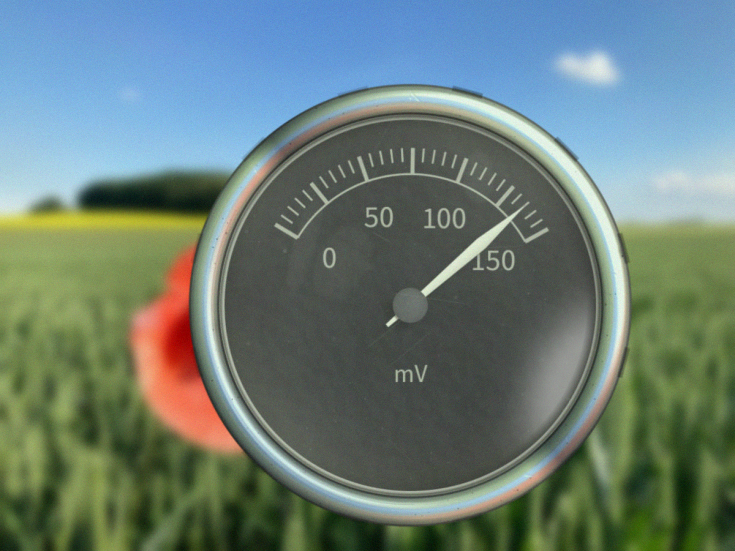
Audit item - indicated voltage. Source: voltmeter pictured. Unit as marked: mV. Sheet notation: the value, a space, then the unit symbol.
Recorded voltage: 135 mV
